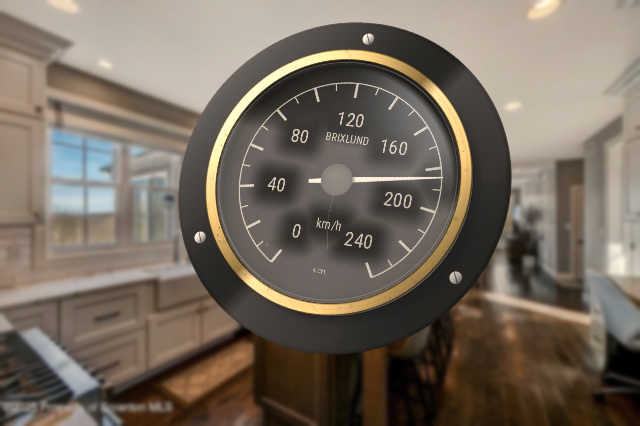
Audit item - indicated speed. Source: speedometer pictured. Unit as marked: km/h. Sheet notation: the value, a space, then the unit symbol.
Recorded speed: 185 km/h
